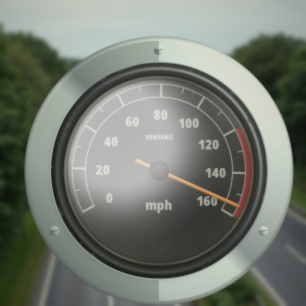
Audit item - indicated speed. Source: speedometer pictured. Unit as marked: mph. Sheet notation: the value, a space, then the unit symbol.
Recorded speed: 155 mph
